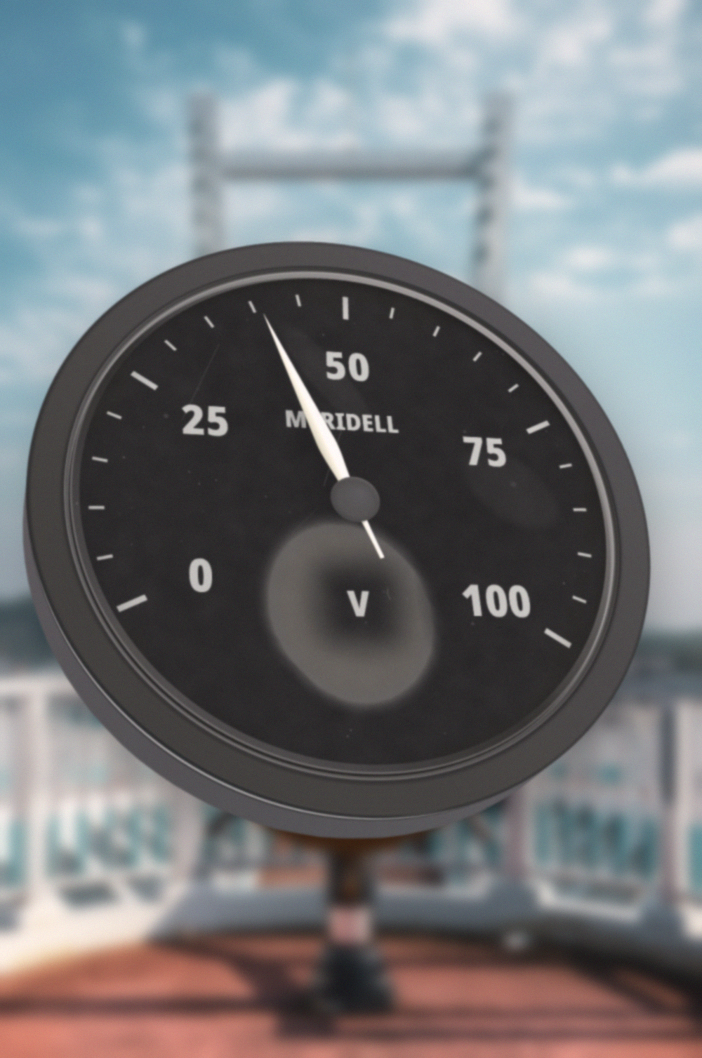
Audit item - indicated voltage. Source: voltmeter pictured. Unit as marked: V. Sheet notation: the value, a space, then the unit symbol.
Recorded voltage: 40 V
